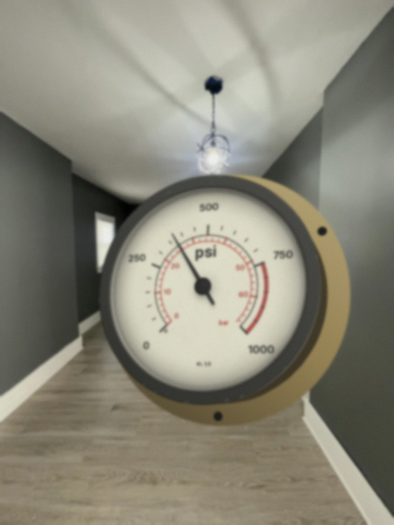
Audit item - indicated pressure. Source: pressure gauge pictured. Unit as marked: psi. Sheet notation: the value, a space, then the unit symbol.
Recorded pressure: 375 psi
